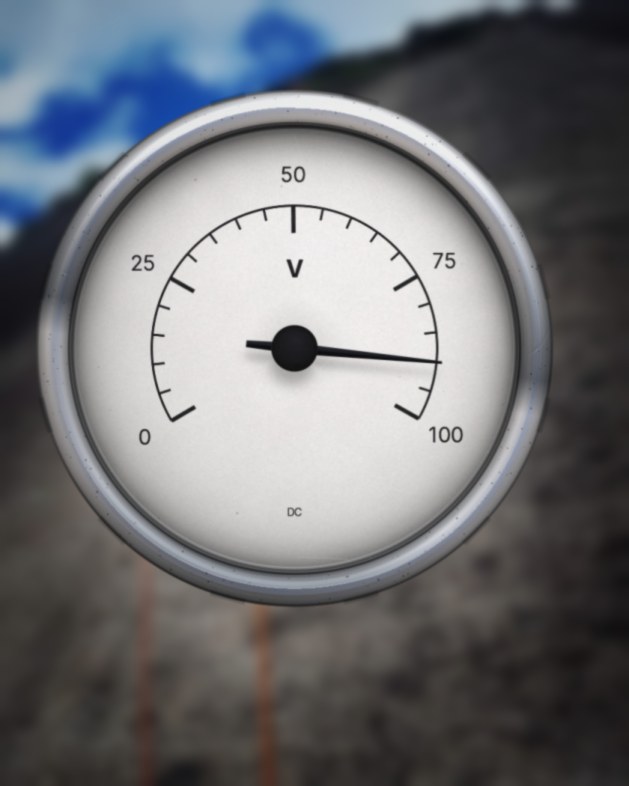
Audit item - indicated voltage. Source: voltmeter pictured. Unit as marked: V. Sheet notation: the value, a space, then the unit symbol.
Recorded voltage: 90 V
